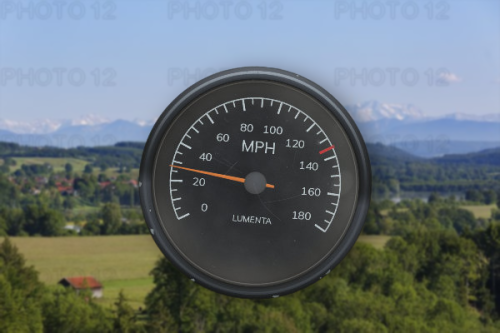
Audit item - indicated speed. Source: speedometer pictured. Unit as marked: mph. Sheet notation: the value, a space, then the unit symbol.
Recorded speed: 27.5 mph
